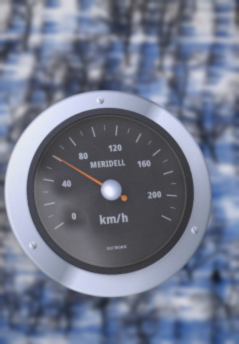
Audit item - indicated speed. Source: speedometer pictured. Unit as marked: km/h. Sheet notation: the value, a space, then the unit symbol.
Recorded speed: 60 km/h
